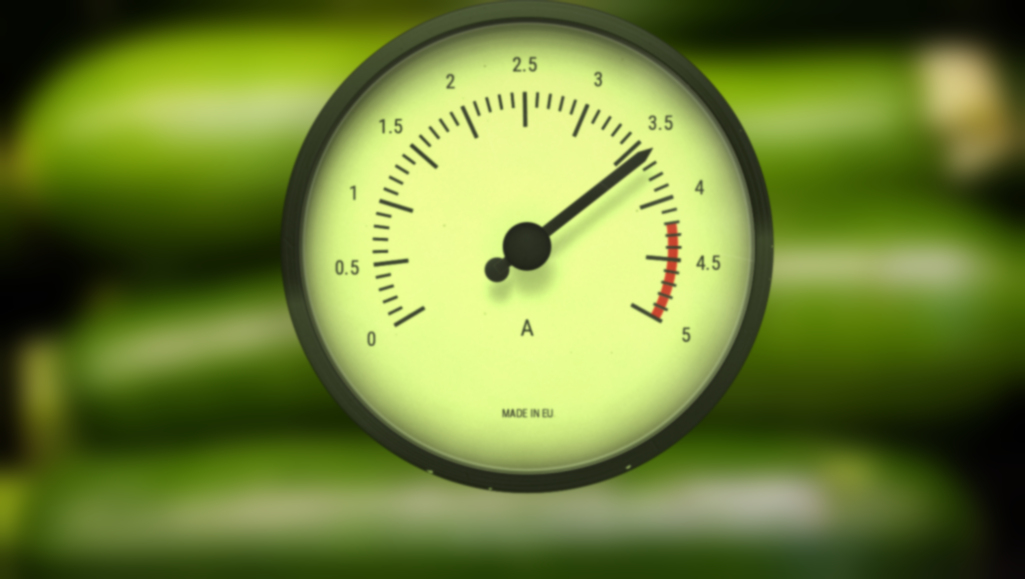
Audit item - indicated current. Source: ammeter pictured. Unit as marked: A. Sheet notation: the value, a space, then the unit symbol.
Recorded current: 3.6 A
